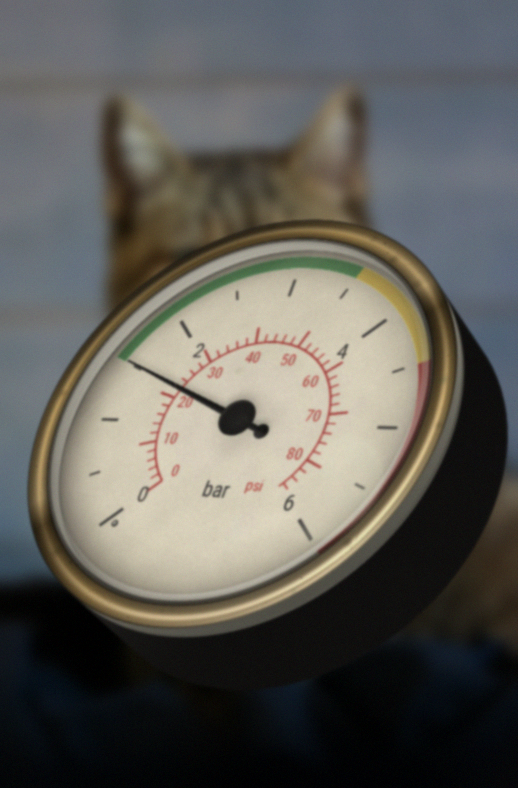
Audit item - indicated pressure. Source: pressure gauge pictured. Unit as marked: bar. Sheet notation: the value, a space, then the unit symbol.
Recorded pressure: 1.5 bar
